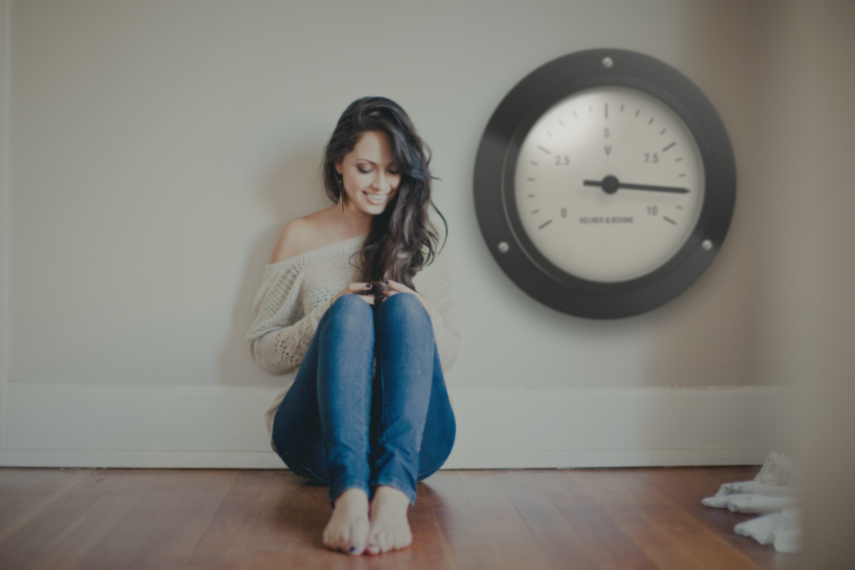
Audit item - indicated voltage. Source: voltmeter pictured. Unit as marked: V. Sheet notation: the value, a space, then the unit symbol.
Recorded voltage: 9 V
